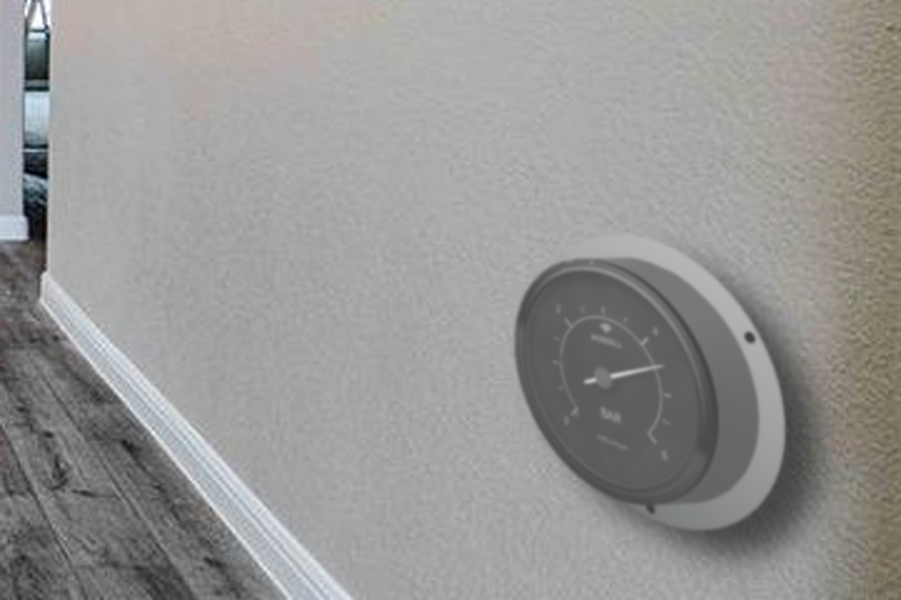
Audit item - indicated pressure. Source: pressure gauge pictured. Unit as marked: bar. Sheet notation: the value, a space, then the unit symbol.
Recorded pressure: 4.5 bar
